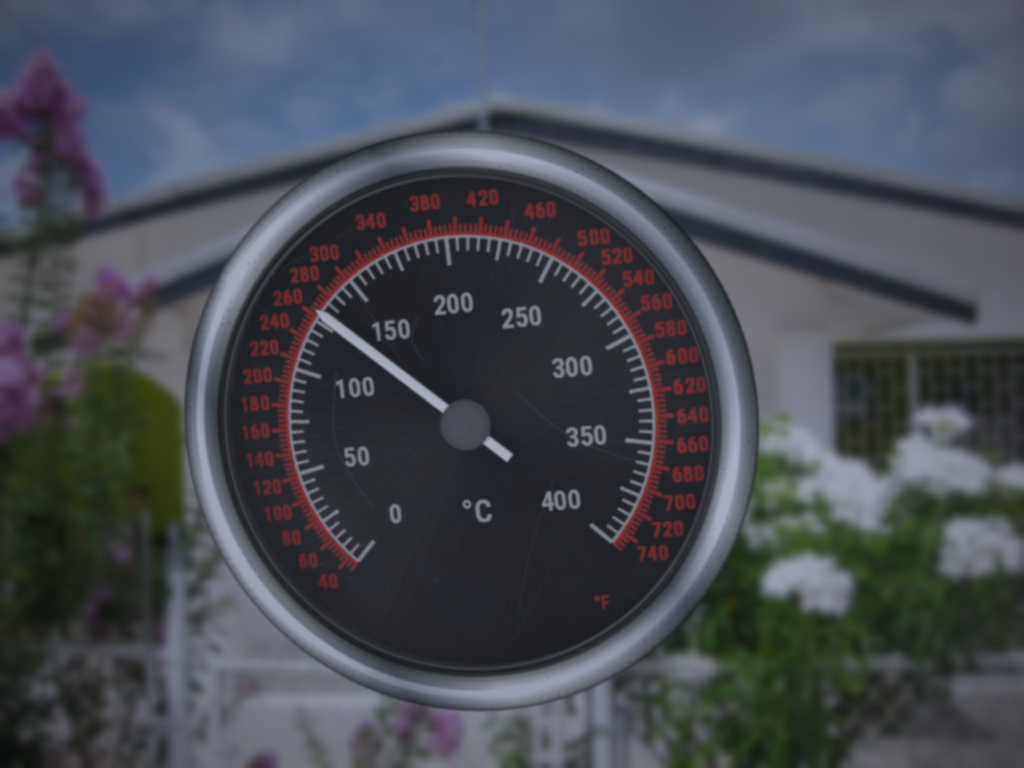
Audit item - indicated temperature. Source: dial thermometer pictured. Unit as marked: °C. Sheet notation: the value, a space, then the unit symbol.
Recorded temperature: 130 °C
